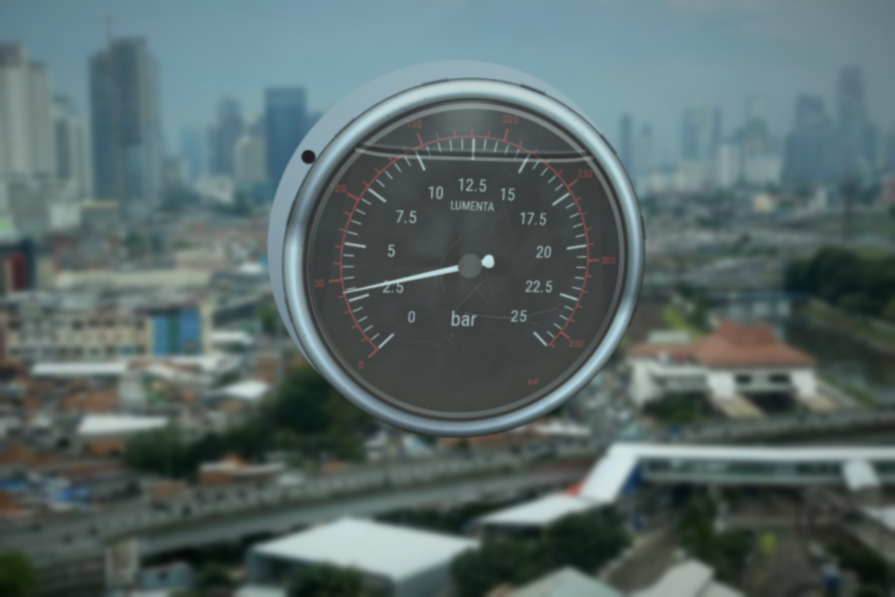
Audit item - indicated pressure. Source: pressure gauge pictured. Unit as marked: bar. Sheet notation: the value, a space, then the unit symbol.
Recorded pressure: 3 bar
